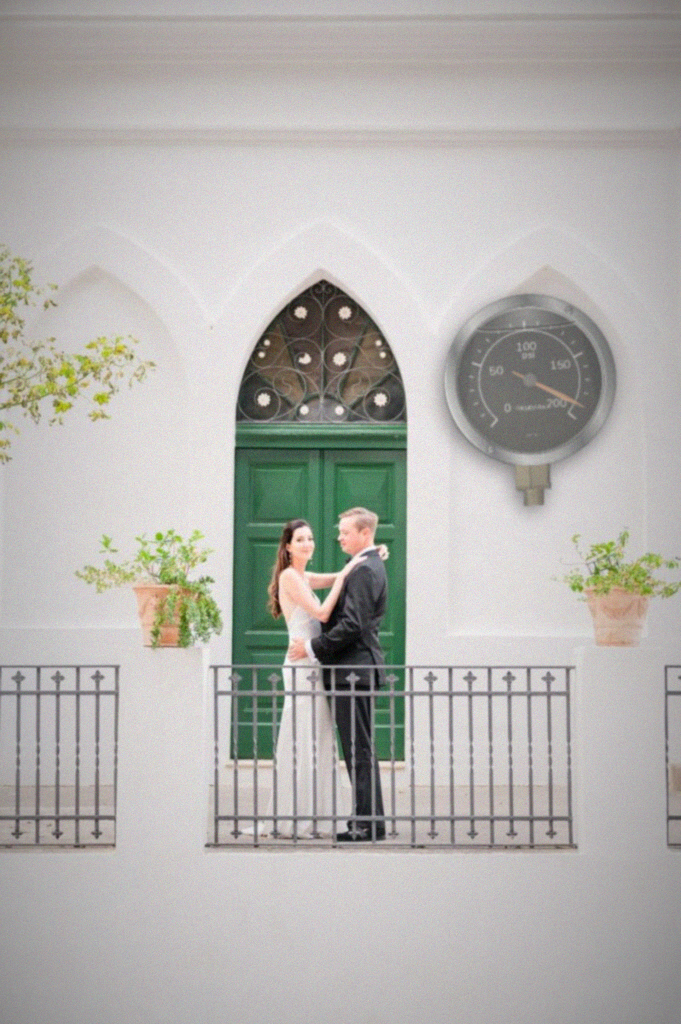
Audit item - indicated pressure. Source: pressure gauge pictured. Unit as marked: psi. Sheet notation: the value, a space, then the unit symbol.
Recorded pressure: 190 psi
